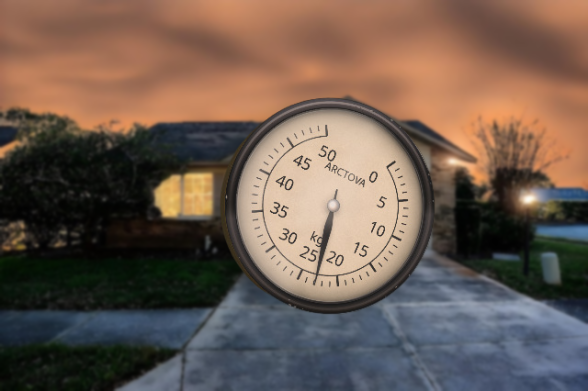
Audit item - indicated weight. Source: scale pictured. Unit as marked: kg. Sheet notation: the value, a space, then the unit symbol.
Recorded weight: 23 kg
